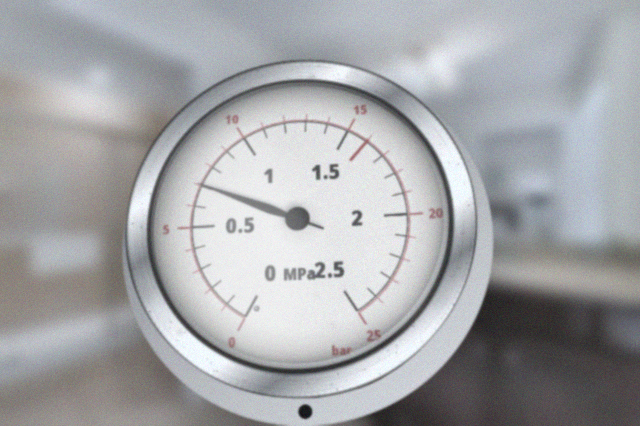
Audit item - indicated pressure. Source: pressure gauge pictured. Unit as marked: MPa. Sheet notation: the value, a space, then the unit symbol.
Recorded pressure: 0.7 MPa
